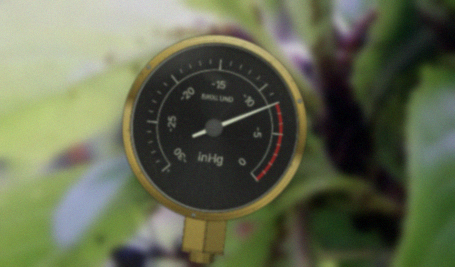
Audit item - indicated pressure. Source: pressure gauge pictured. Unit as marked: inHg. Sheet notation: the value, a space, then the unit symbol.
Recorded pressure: -8 inHg
